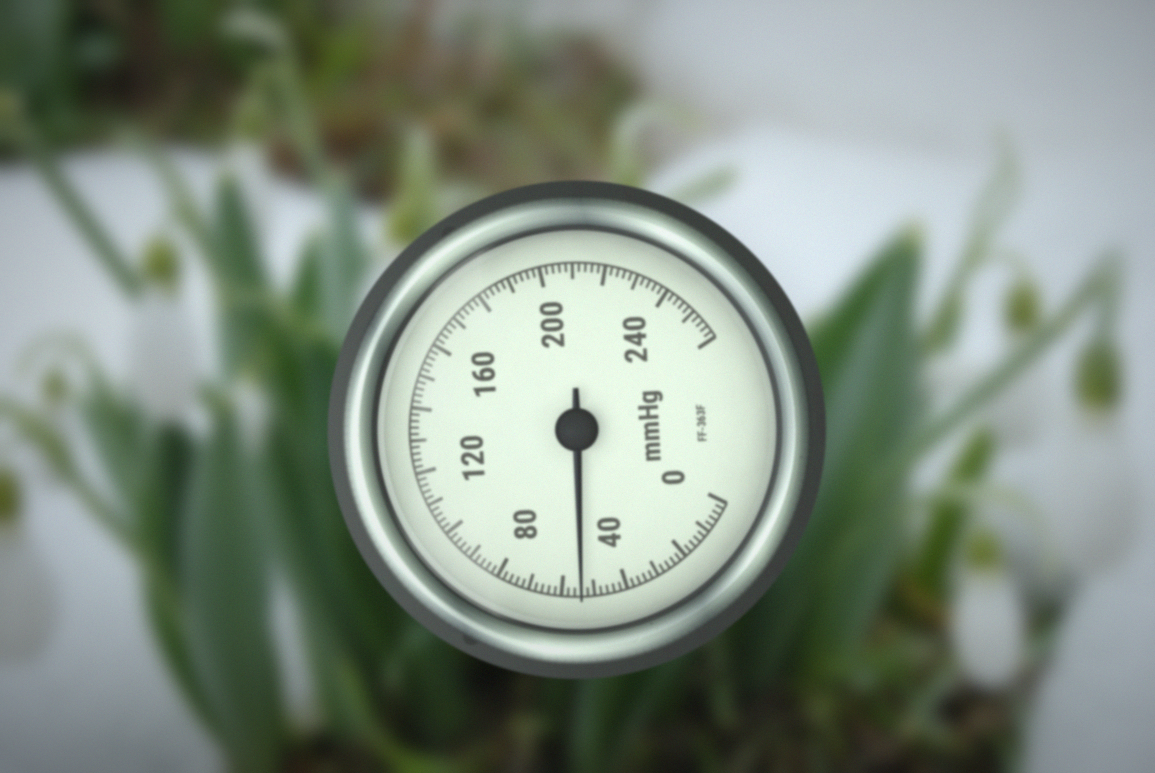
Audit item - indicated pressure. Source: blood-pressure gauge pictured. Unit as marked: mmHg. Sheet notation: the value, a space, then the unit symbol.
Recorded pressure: 54 mmHg
